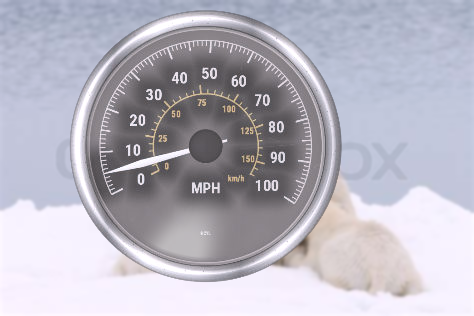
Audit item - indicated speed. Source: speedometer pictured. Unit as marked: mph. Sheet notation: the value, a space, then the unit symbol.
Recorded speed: 5 mph
